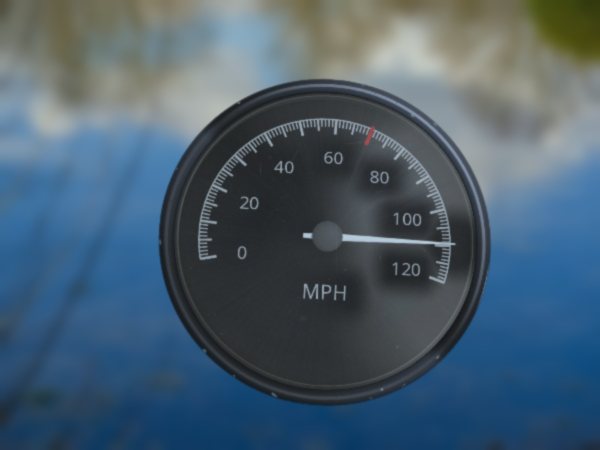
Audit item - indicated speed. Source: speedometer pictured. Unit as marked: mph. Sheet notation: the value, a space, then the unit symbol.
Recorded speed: 110 mph
